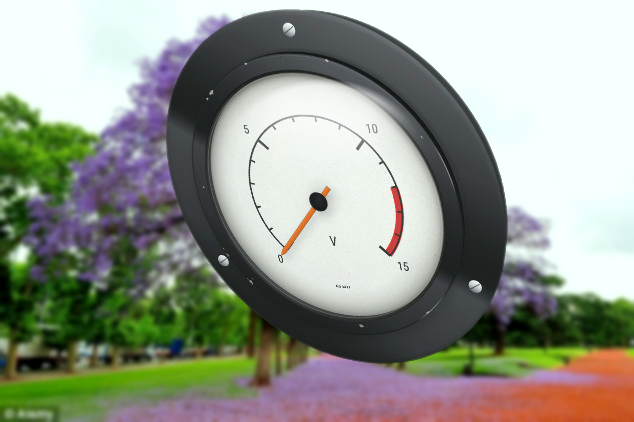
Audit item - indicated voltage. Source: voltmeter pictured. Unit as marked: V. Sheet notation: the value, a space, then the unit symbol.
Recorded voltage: 0 V
